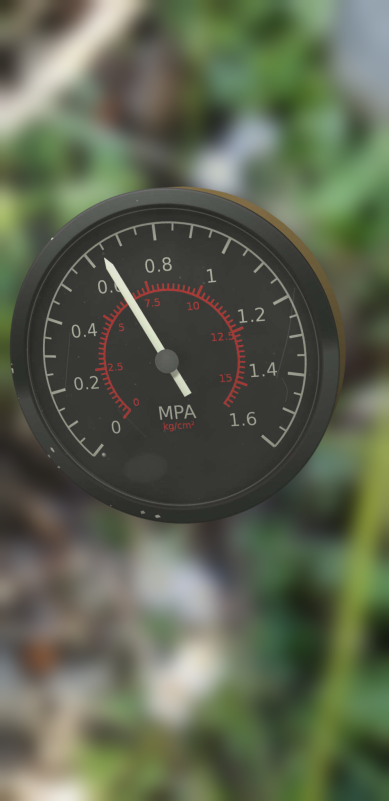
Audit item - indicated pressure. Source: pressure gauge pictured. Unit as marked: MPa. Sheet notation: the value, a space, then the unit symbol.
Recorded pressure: 0.65 MPa
